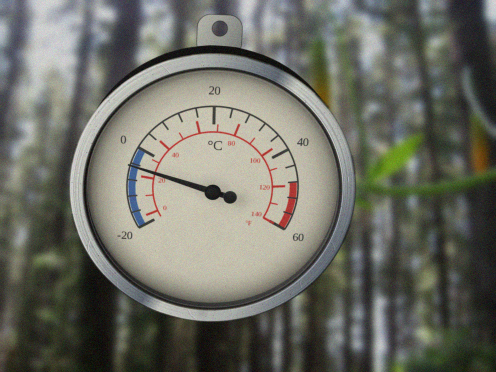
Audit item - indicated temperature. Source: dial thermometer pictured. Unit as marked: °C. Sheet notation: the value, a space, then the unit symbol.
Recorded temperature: -4 °C
